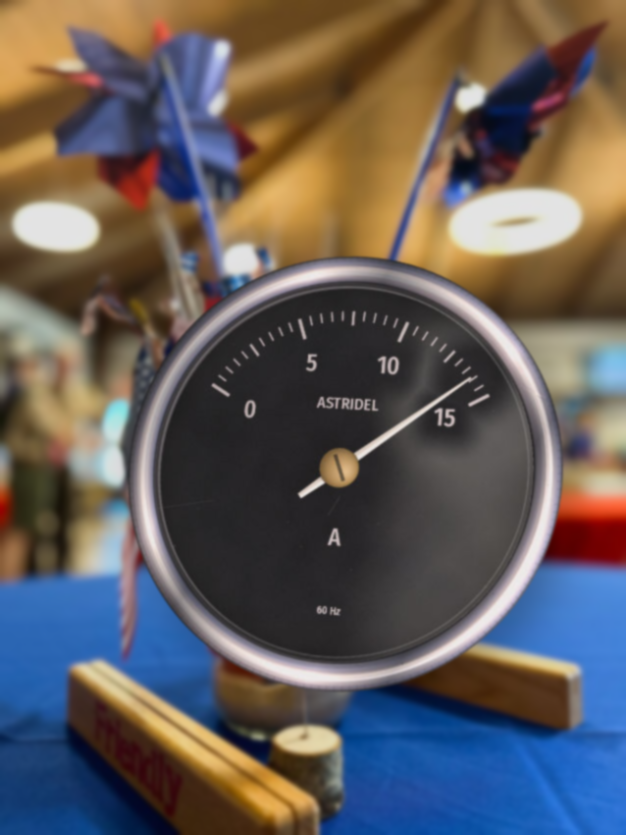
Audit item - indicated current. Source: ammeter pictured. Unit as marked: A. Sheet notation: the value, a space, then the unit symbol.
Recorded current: 14 A
